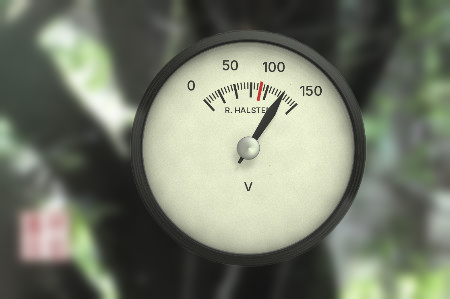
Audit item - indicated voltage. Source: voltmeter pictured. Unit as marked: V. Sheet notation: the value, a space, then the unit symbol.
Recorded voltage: 125 V
